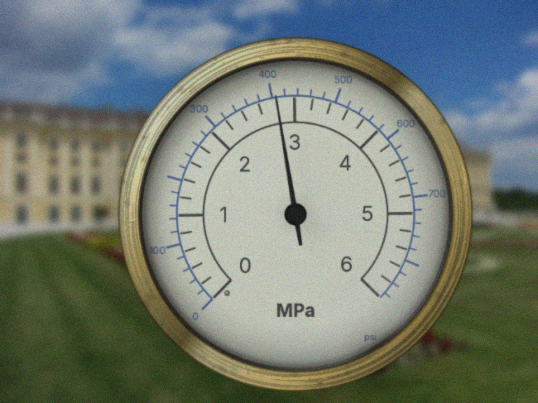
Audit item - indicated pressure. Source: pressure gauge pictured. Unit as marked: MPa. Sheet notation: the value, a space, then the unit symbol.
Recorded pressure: 2.8 MPa
